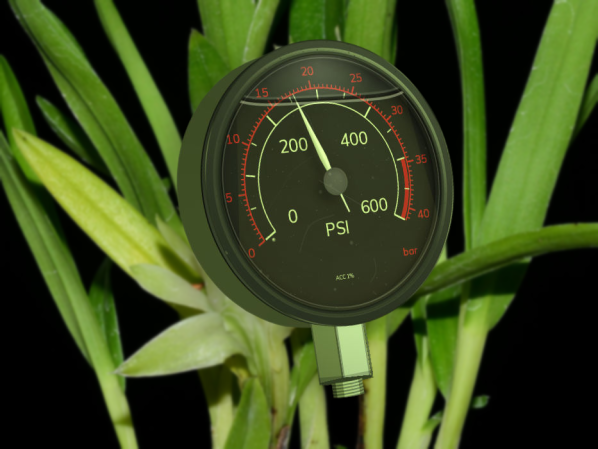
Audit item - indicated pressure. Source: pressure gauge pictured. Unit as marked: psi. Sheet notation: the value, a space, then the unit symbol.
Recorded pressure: 250 psi
